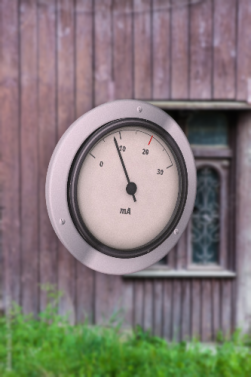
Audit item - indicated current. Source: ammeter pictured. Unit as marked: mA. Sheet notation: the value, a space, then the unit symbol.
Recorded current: 7.5 mA
